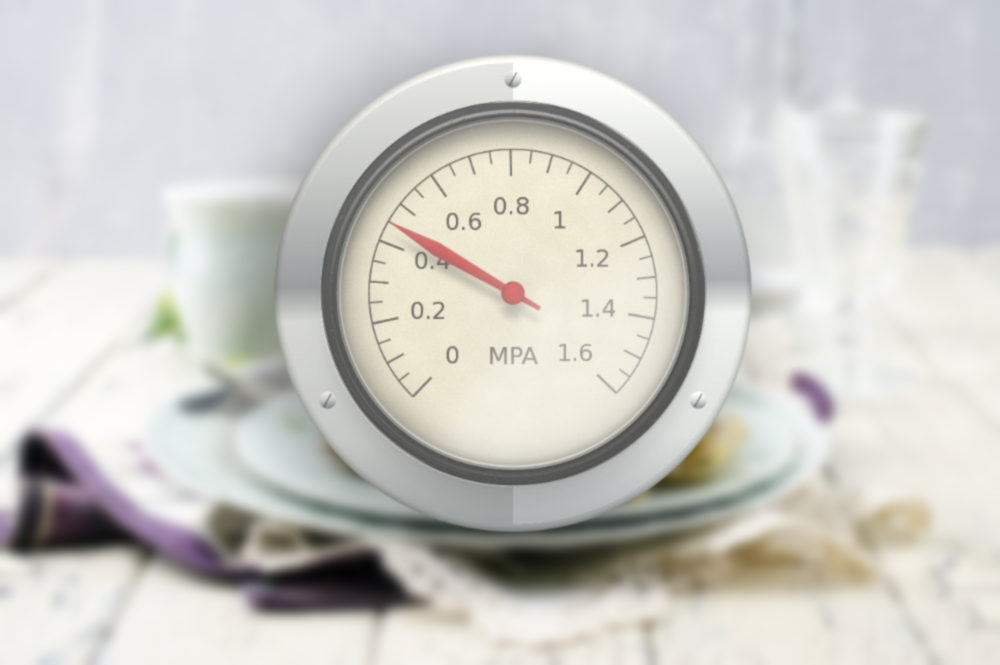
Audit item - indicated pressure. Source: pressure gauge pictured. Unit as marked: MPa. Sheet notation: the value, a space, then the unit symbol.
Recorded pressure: 0.45 MPa
